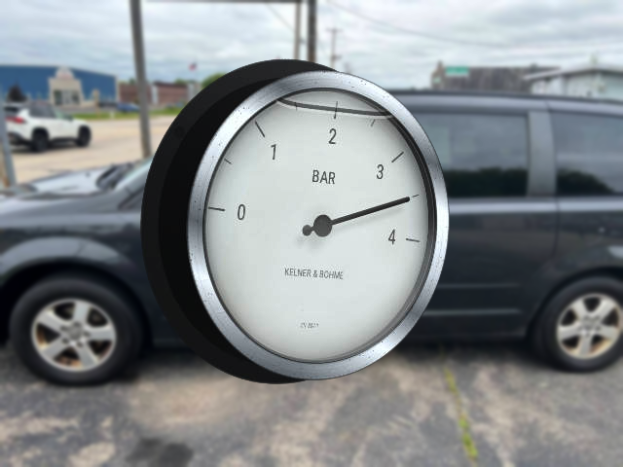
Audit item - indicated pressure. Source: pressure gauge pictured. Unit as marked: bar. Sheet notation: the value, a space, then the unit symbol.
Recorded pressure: 3.5 bar
